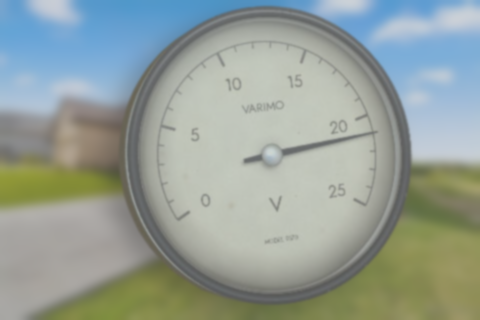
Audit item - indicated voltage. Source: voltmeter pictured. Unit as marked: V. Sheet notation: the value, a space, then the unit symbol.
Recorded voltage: 21 V
